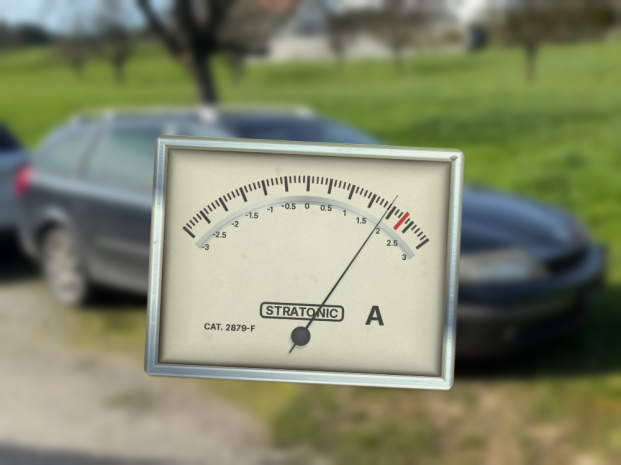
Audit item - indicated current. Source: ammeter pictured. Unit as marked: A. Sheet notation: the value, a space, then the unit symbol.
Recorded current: 1.9 A
